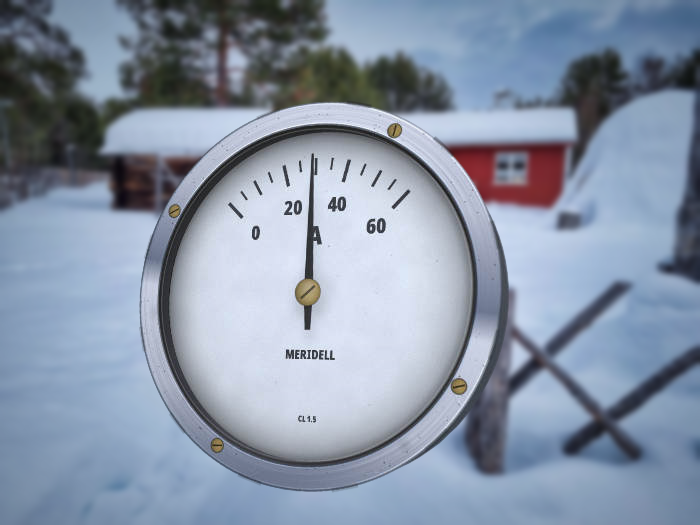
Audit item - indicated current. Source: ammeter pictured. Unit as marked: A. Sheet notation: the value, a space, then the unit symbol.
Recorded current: 30 A
